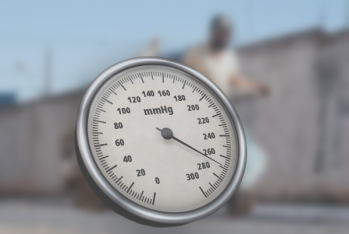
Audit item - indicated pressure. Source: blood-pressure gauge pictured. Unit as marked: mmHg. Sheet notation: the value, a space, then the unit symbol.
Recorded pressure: 270 mmHg
